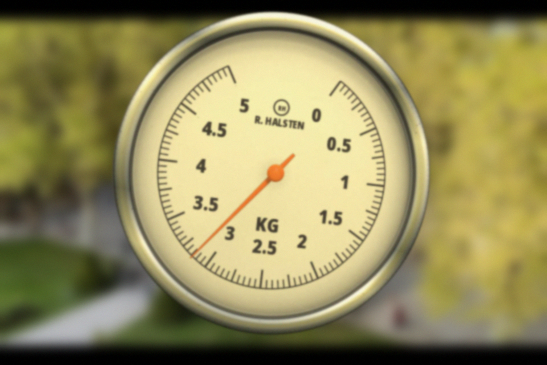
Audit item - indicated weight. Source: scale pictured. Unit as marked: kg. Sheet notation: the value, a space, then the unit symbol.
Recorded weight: 3.15 kg
